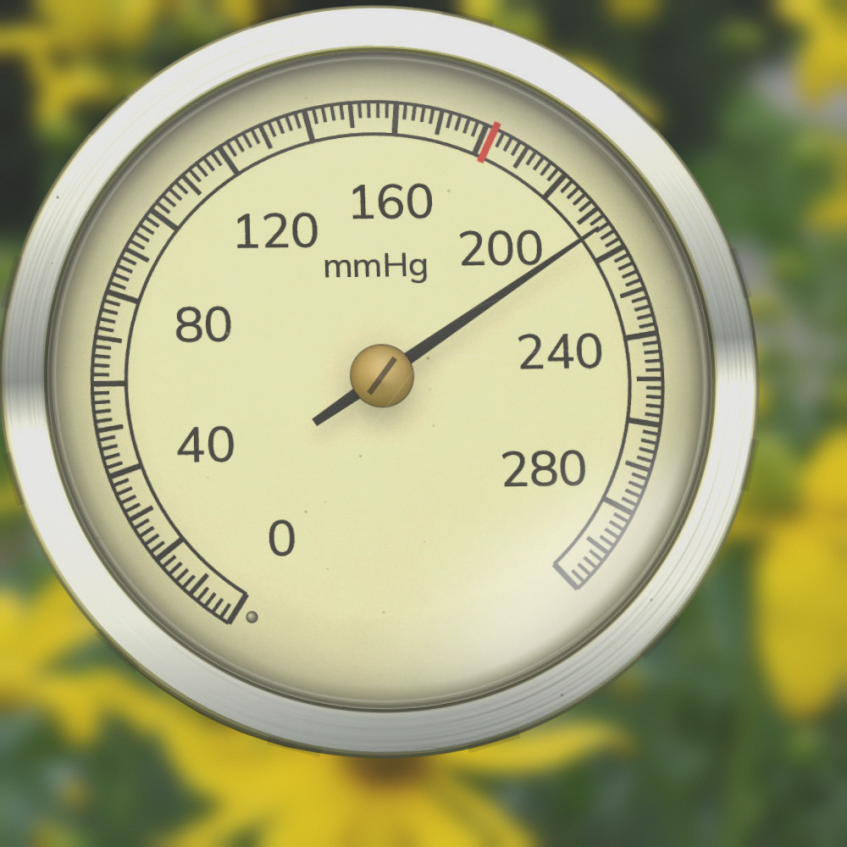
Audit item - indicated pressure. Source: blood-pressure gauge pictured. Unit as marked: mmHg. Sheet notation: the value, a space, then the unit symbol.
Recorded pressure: 214 mmHg
